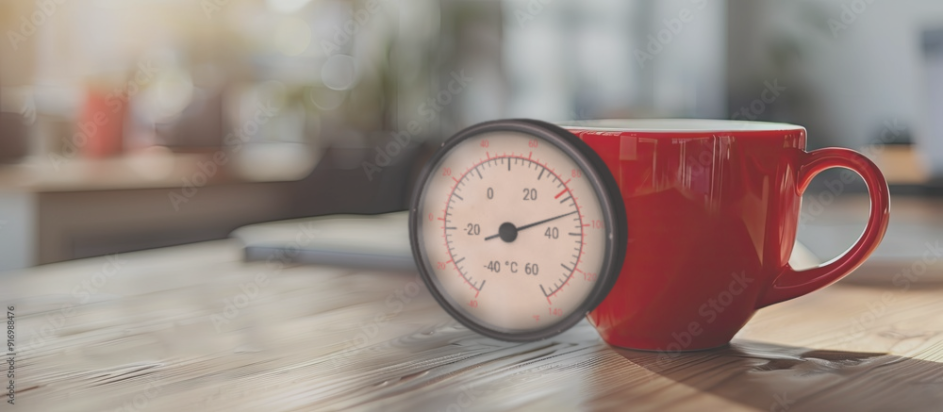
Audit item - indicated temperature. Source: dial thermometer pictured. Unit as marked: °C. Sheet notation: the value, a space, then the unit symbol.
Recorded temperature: 34 °C
